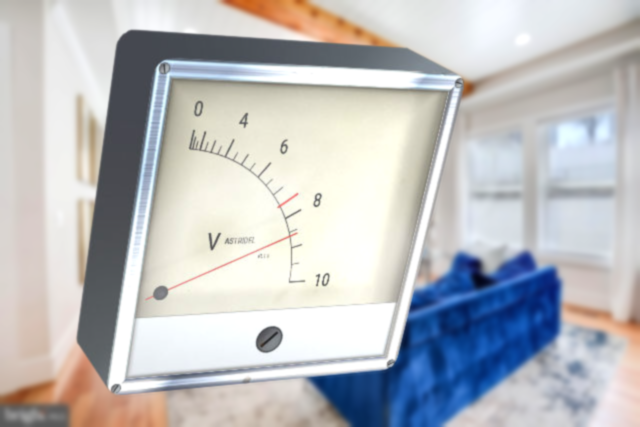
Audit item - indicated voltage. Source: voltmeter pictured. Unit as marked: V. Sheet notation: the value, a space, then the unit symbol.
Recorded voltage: 8.5 V
